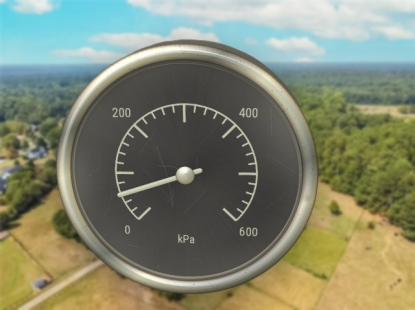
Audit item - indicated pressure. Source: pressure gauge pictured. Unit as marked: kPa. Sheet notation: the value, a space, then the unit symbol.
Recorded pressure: 60 kPa
